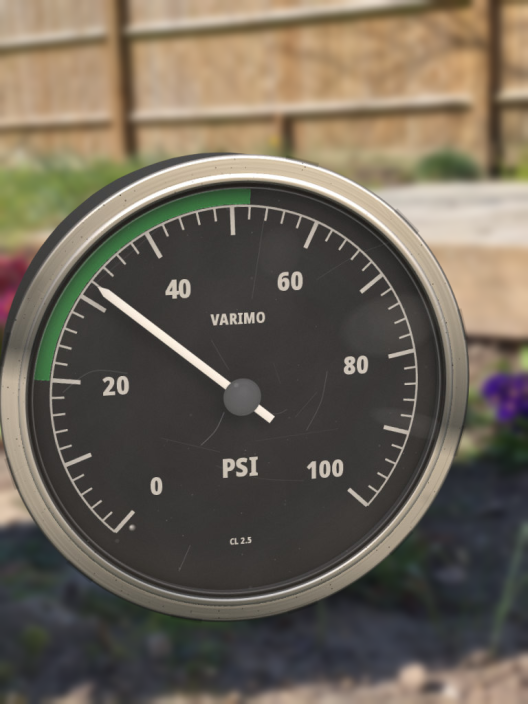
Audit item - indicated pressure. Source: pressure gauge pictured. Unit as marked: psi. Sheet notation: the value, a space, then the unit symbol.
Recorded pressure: 32 psi
